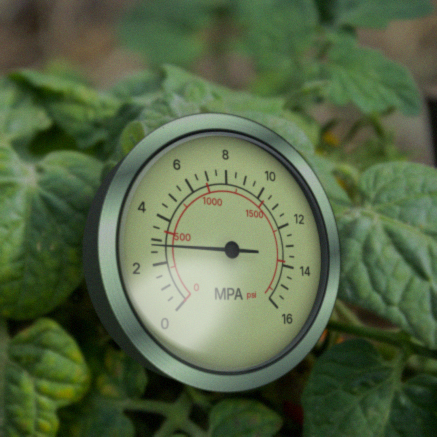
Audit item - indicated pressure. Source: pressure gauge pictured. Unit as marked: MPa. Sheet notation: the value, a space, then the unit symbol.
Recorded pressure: 2.75 MPa
